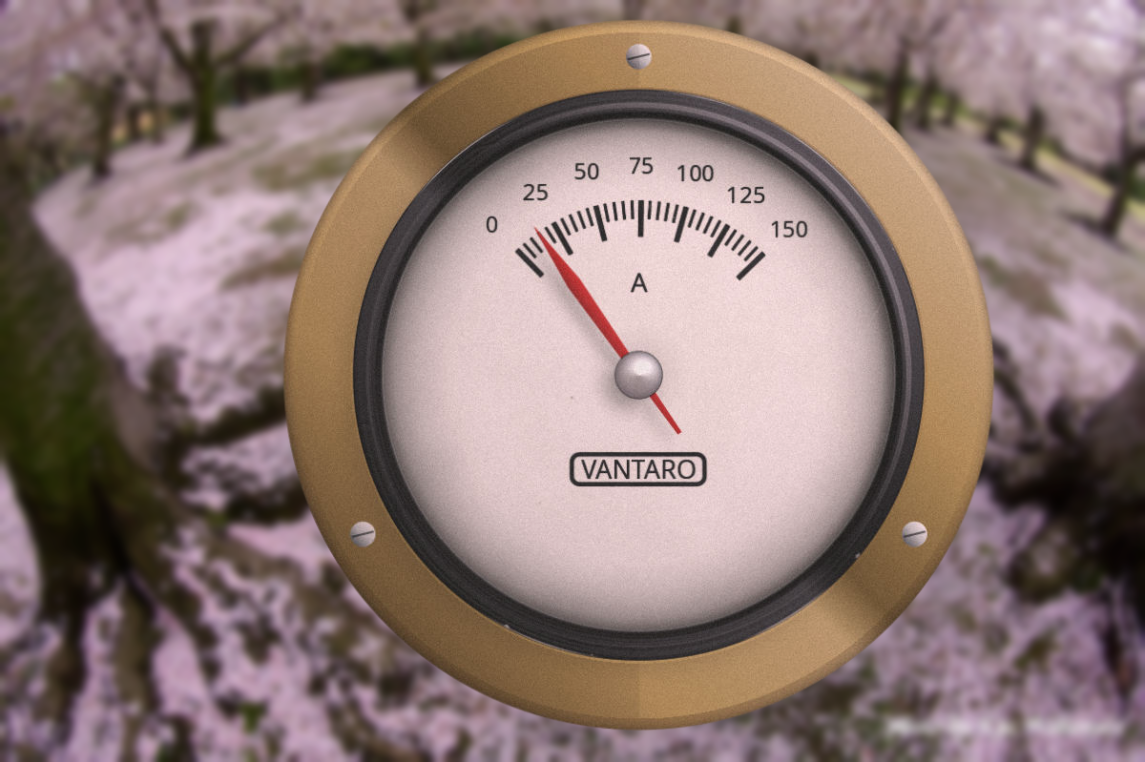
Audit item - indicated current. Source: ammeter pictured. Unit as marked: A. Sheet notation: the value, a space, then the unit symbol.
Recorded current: 15 A
